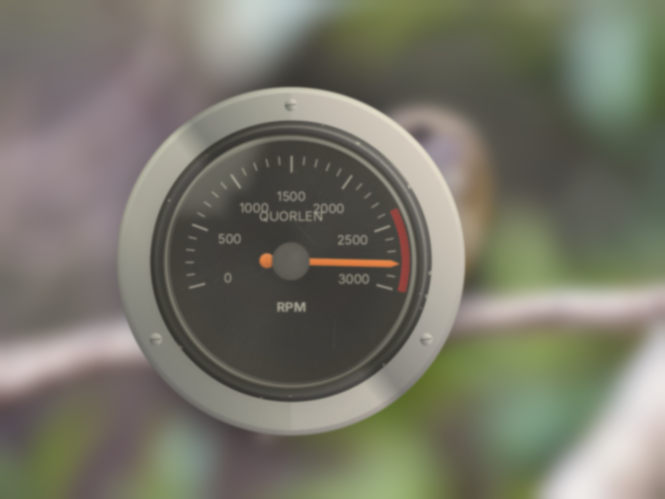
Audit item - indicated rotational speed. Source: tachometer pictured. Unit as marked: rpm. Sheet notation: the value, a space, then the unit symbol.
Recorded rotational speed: 2800 rpm
